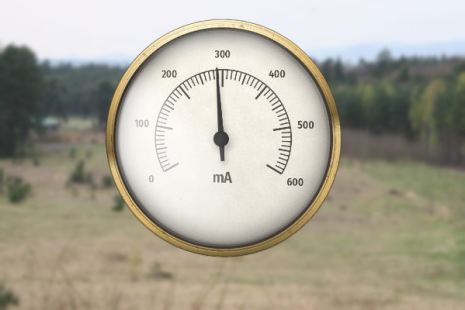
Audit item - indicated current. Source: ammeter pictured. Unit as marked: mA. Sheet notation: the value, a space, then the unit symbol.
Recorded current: 290 mA
